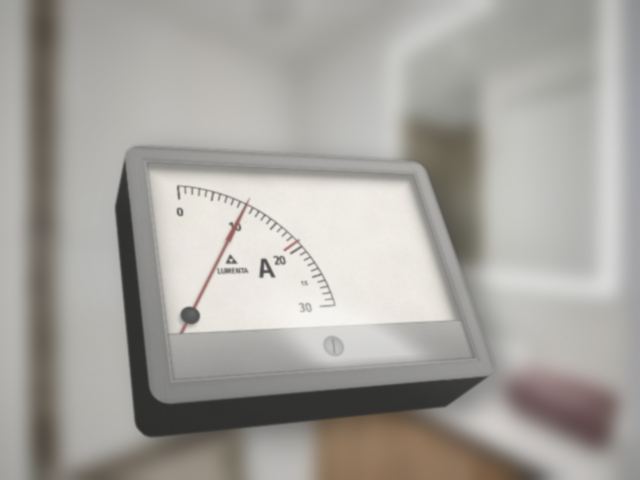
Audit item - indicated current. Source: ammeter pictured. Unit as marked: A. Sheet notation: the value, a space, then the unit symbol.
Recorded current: 10 A
